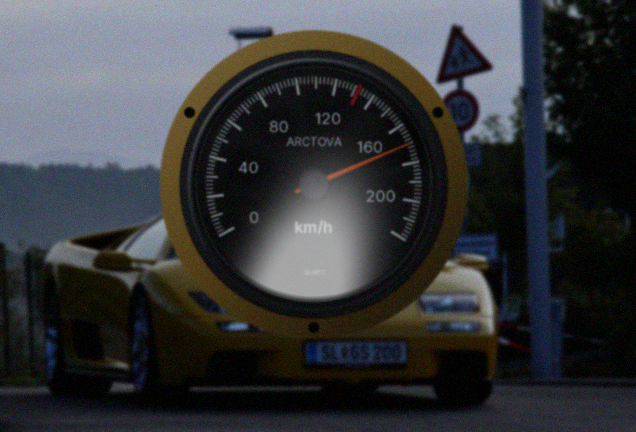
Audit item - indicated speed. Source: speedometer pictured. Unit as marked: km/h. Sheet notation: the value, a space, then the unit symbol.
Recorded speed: 170 km/h
